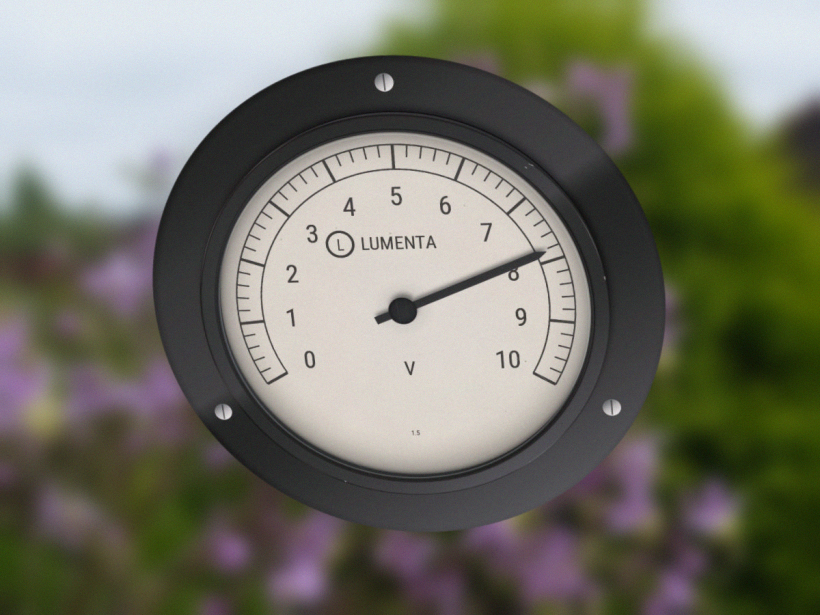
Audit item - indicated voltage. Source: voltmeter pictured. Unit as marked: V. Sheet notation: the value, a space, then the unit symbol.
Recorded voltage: 7.8 V
